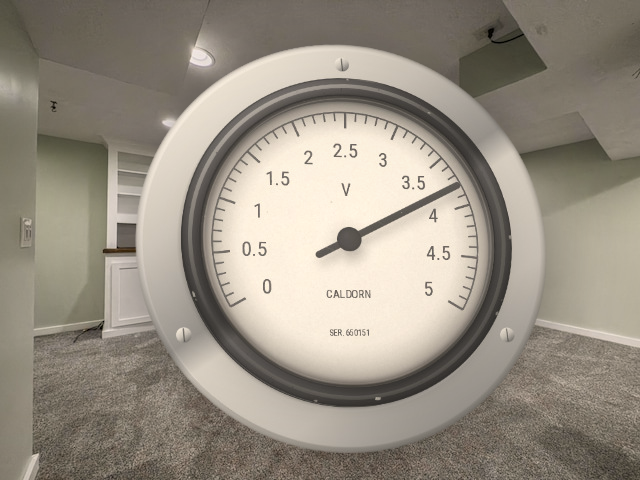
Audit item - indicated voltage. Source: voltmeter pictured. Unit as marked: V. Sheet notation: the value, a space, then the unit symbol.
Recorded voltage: 3.8 V
